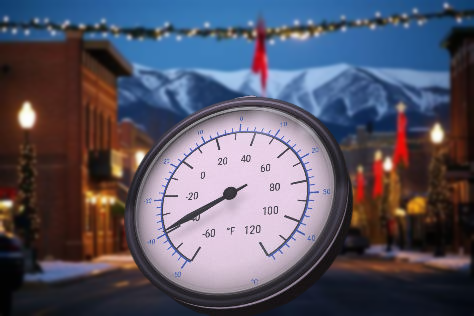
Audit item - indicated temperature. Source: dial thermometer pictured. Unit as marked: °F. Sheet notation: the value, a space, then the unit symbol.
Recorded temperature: -40 °F
